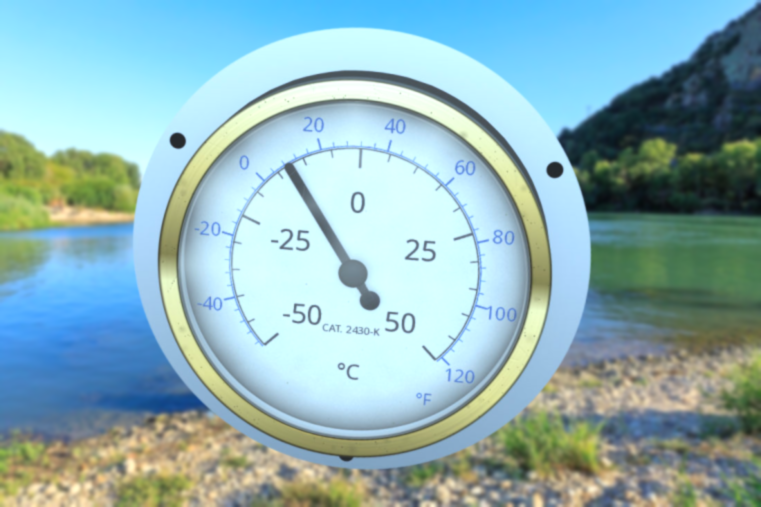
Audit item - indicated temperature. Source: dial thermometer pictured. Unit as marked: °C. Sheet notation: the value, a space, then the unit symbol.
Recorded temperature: -12.5 °C
